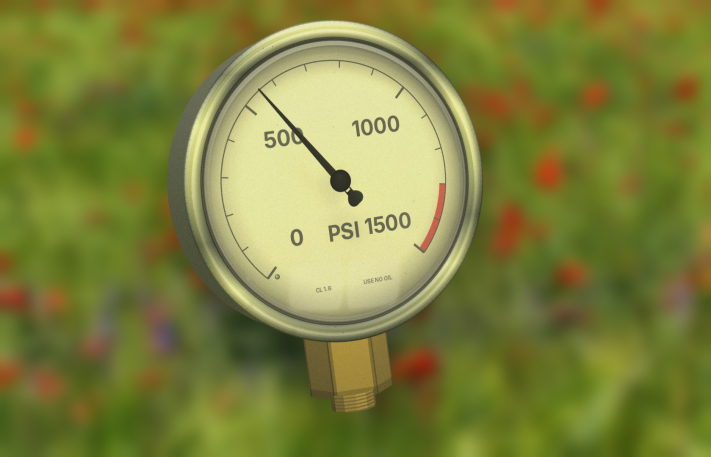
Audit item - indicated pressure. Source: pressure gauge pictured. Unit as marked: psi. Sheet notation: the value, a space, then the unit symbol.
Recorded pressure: 550 psi
